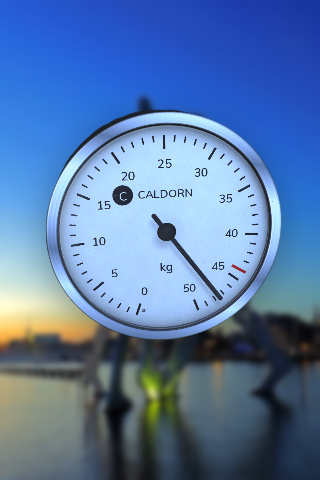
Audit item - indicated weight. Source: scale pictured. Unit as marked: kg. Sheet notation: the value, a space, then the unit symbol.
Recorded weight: 47.5 kg
